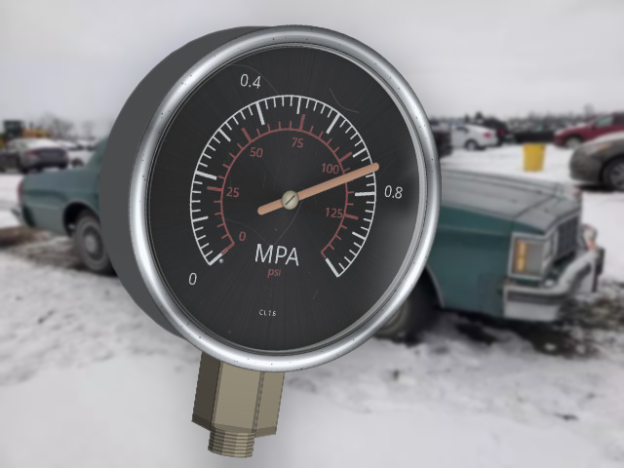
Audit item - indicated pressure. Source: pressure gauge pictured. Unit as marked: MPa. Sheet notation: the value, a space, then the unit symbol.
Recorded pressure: 0.74 MPa
